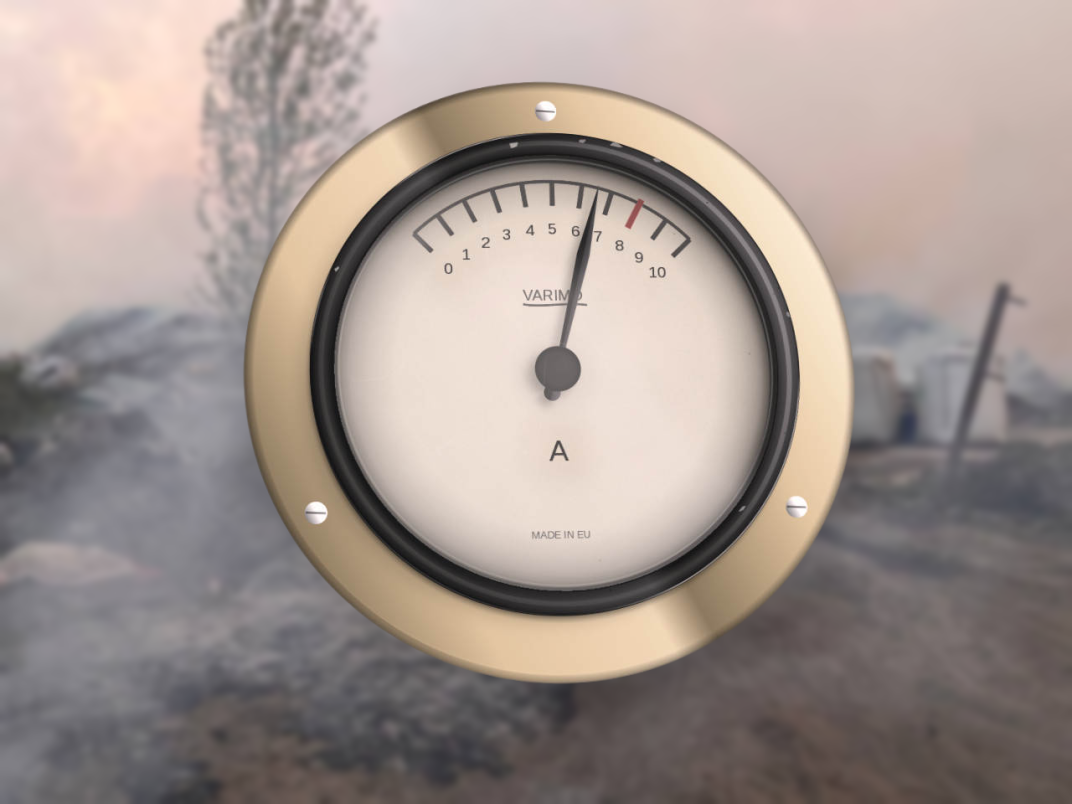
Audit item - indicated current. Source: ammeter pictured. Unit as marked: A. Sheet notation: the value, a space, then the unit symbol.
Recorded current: 6.5 A
